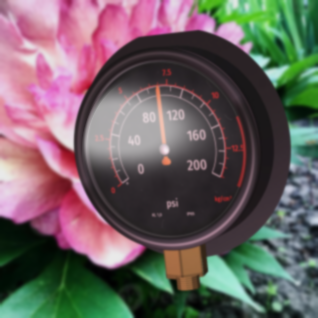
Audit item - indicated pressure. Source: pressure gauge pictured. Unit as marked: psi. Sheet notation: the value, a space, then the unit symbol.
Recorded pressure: 100 psi
